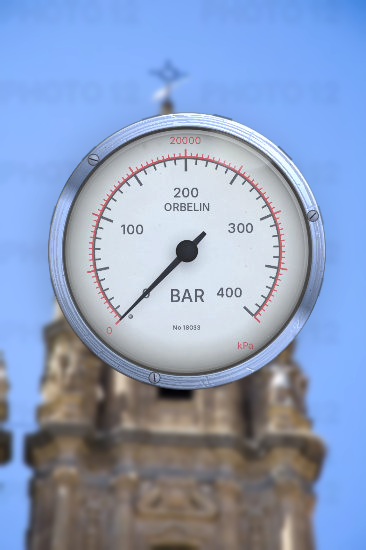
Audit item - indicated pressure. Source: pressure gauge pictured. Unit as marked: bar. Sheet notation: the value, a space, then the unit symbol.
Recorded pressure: 0 bar
